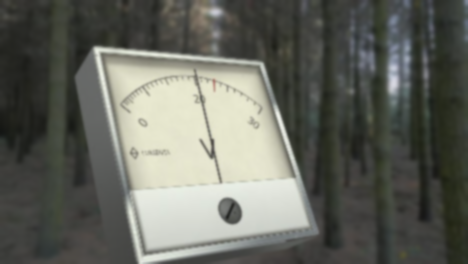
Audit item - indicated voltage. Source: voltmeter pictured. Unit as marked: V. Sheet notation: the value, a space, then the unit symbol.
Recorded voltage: 20 V
